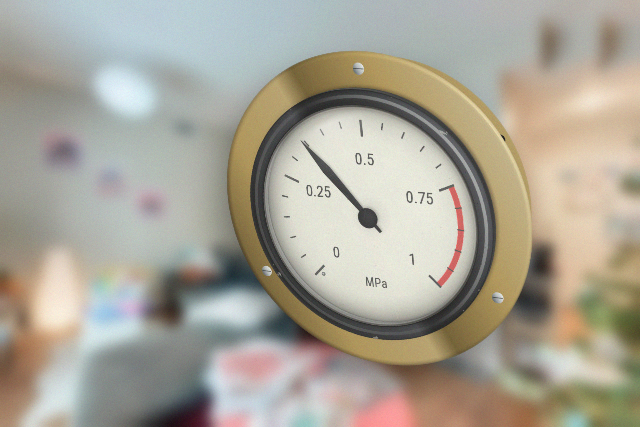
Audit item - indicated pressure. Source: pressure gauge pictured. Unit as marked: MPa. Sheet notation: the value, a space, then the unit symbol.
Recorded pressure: 0.35 MPa
